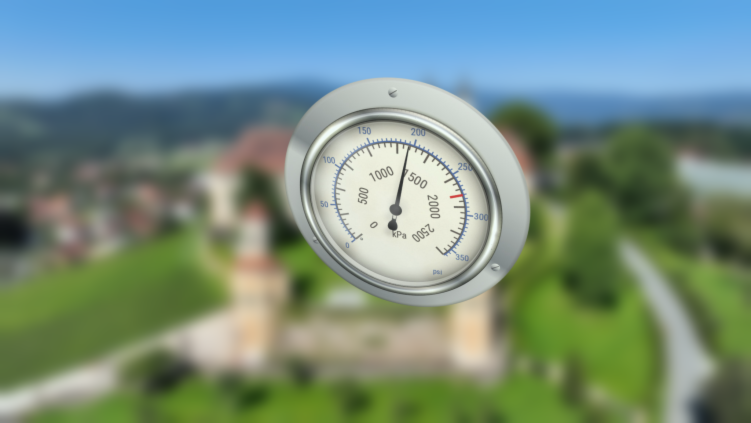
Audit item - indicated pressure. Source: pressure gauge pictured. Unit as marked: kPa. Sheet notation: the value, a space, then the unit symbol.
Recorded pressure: 1350 kPa
